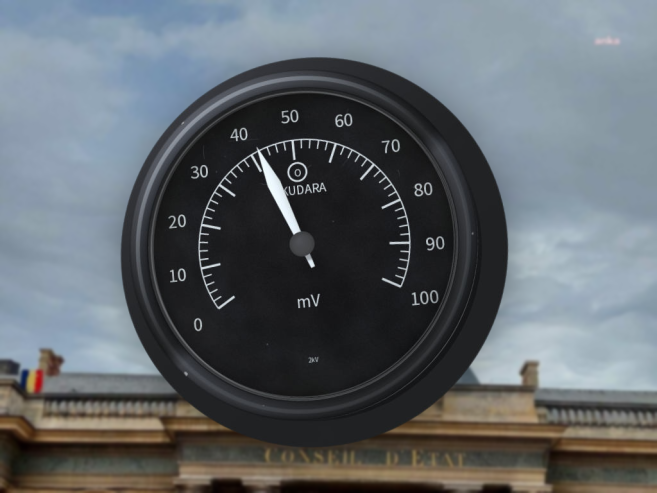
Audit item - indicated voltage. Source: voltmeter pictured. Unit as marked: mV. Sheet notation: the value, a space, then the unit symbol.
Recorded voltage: 42 mV
